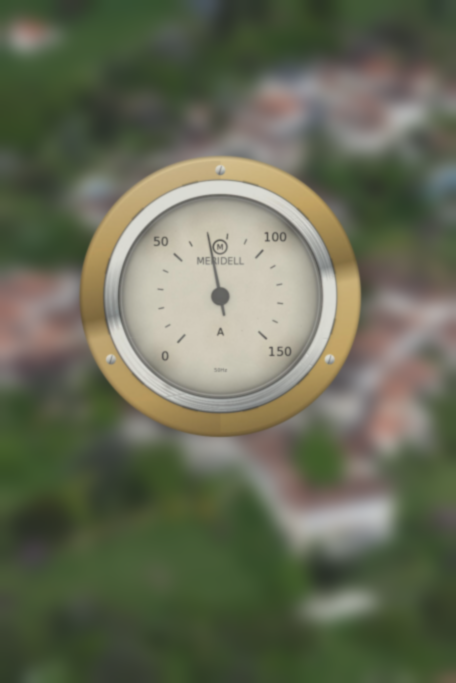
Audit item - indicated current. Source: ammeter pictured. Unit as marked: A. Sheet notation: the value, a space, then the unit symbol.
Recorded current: 70 A
